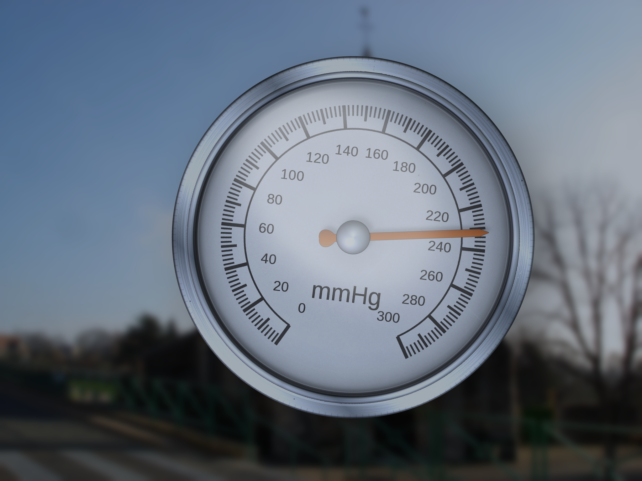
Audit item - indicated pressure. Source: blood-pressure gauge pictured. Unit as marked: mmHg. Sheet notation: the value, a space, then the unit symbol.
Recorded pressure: 232 mmHg
